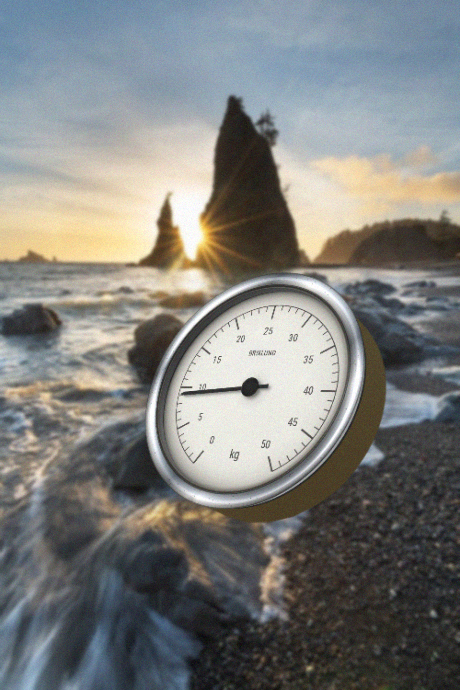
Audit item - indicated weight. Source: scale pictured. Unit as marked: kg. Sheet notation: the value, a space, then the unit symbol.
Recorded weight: 9 kg
